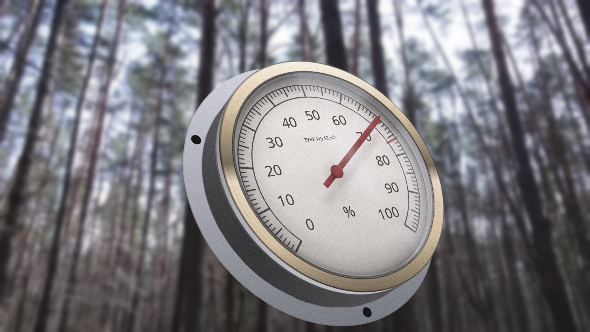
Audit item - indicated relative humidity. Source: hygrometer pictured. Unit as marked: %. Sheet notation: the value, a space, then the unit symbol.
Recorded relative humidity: 70 %
